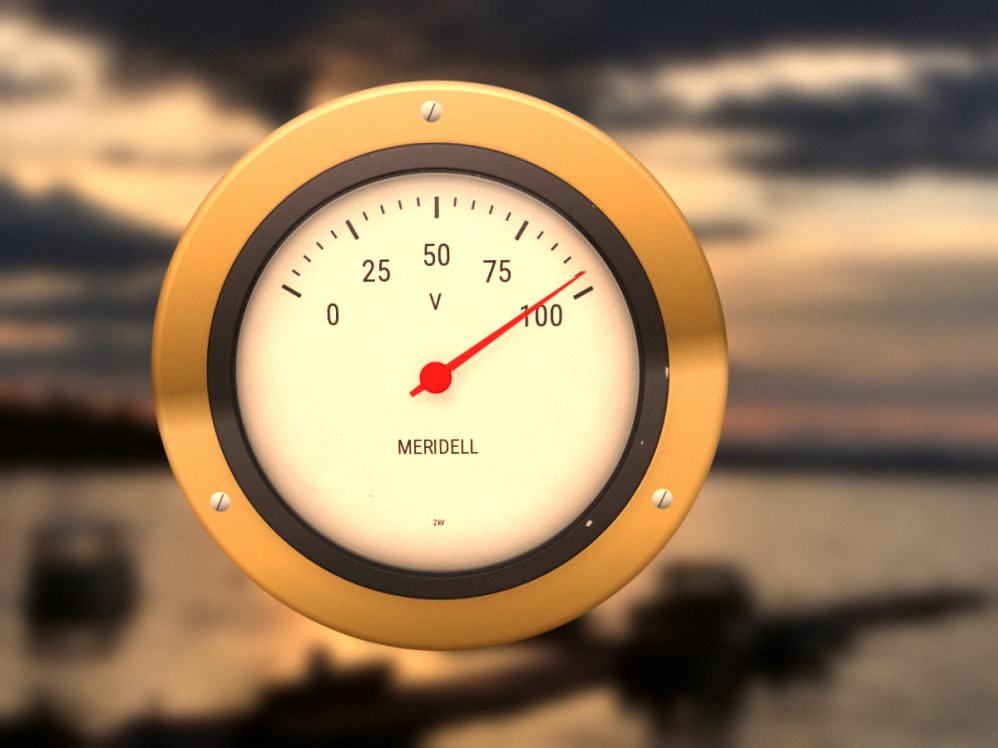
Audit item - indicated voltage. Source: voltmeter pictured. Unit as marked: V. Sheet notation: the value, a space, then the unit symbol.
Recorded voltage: 95 V
